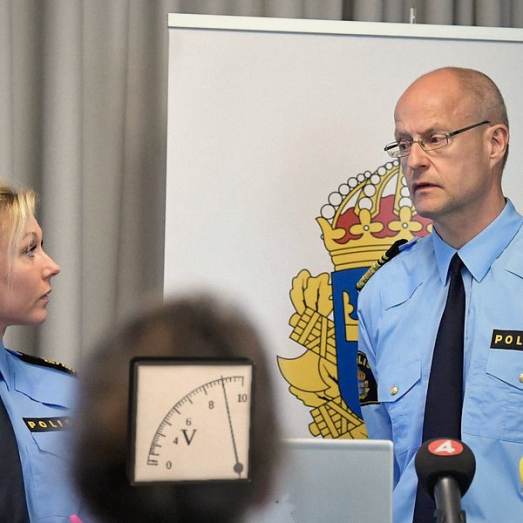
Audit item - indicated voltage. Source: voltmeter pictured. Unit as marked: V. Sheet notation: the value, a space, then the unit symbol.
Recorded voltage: 9 V
